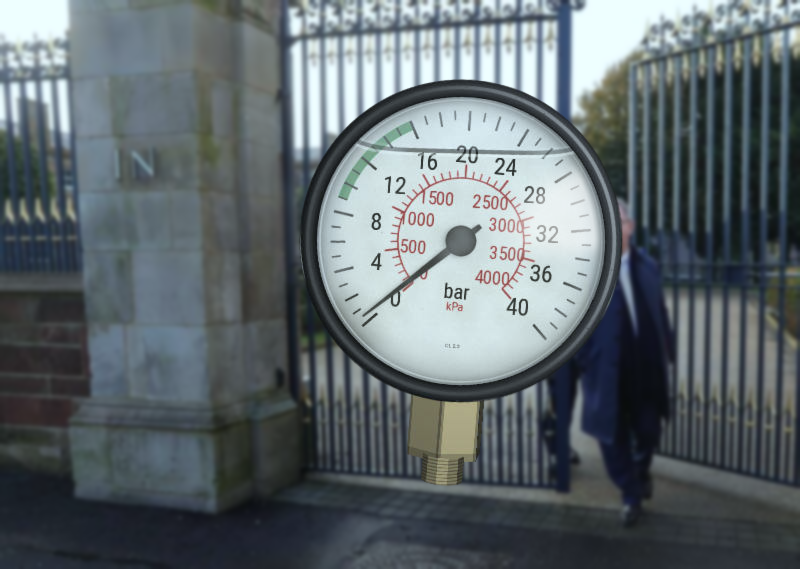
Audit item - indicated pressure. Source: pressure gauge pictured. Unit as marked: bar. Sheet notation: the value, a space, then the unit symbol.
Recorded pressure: 0.5 bar
